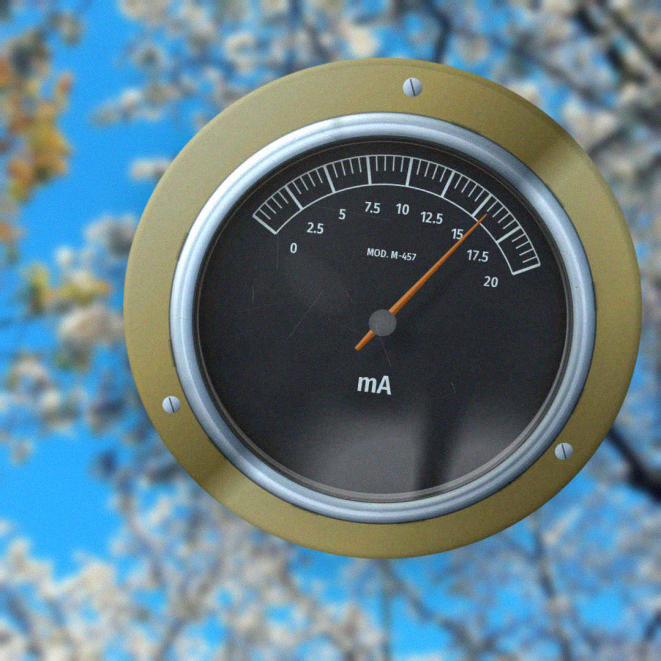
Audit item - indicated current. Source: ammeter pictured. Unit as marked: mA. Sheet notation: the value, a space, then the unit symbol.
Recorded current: 15.5 mA
